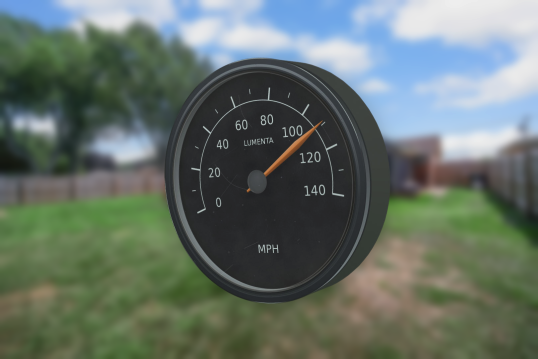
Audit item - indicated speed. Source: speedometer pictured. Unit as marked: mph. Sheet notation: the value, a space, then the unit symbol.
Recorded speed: 110 mph
